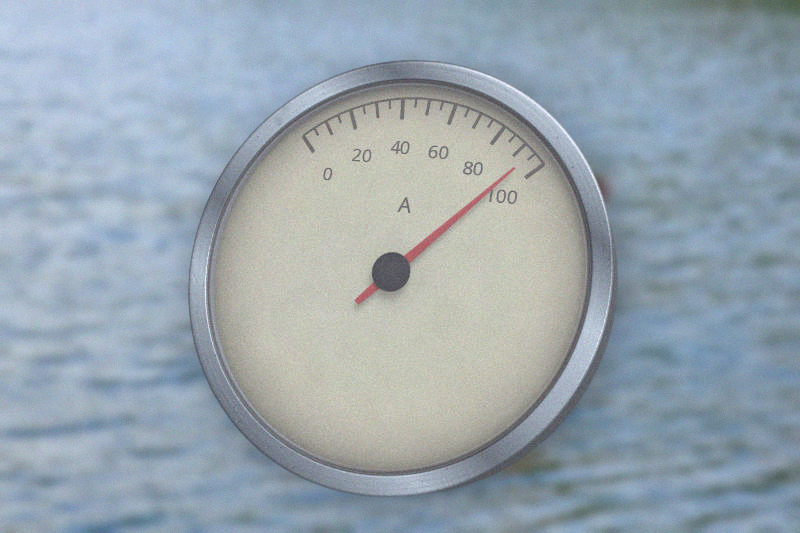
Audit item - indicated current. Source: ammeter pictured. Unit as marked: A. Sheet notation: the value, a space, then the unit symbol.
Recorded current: 95 A
